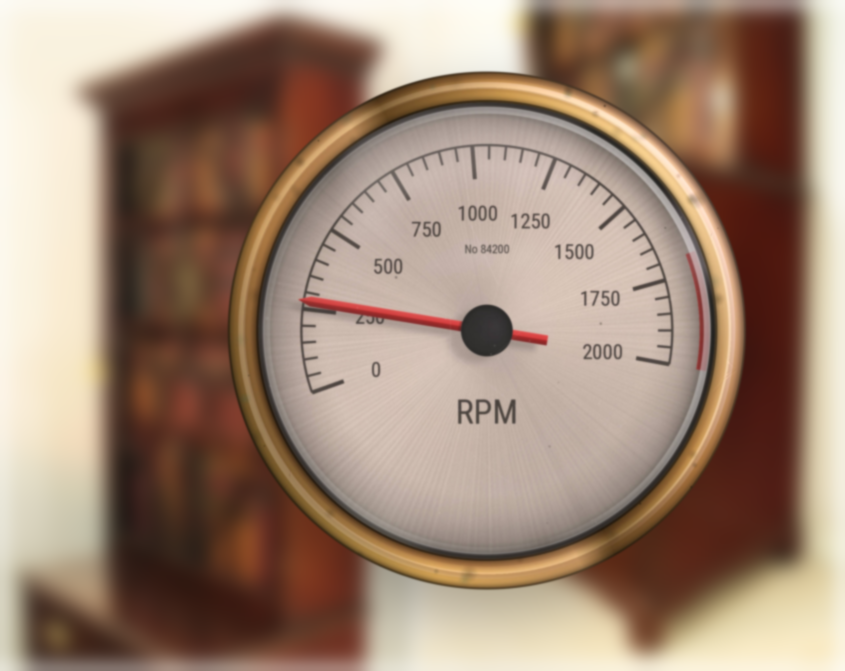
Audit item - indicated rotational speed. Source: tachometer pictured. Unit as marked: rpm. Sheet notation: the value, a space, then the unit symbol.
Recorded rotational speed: 275 rpm
